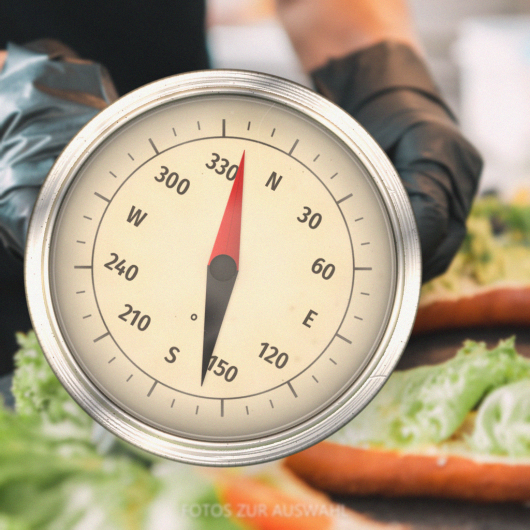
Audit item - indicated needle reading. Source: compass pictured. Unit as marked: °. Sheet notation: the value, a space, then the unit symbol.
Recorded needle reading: 340 °
